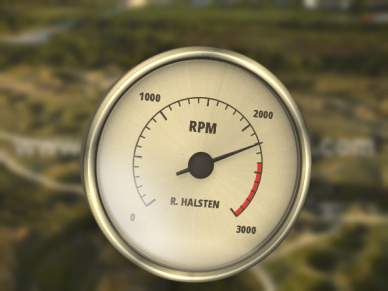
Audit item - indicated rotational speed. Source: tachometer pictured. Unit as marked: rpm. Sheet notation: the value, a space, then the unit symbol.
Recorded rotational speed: 2200 rpm
